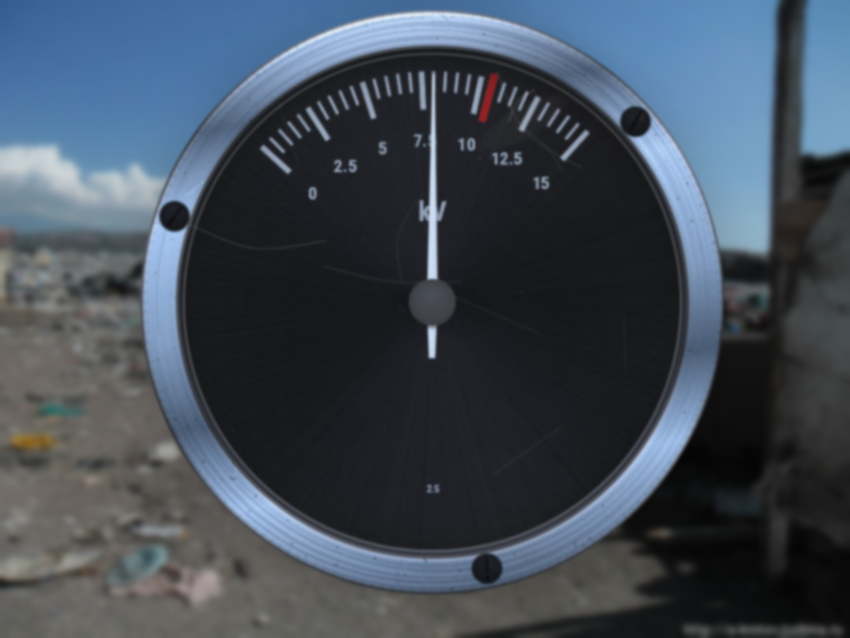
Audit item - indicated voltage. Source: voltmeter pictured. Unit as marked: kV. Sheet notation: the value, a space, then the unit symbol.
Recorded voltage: 8 kV
